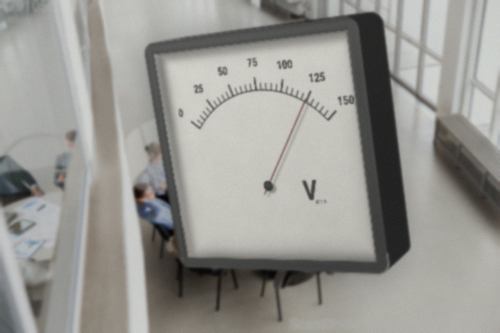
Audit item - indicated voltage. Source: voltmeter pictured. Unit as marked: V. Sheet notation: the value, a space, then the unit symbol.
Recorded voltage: 125 V
